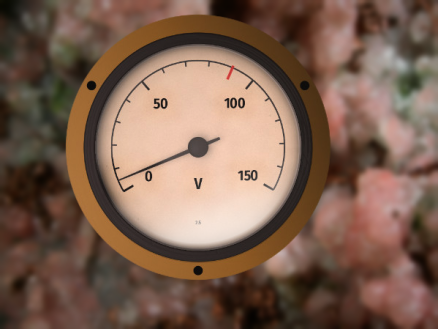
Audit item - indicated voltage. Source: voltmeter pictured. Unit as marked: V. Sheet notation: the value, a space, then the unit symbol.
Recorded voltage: 5 V
